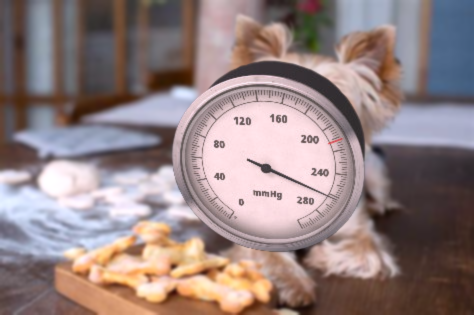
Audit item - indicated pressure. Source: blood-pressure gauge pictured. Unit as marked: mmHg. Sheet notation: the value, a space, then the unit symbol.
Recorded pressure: 260 mmHg
